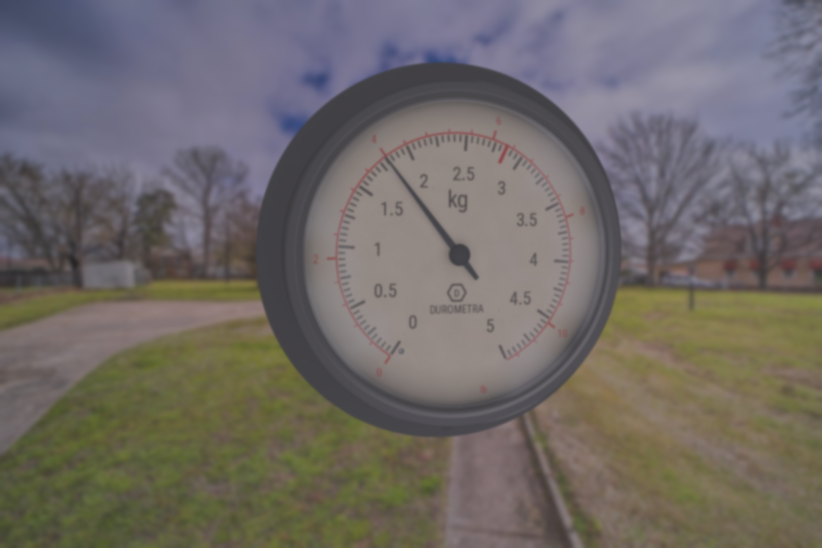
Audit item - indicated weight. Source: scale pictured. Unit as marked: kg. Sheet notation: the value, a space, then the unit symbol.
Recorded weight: 1.8 kg
